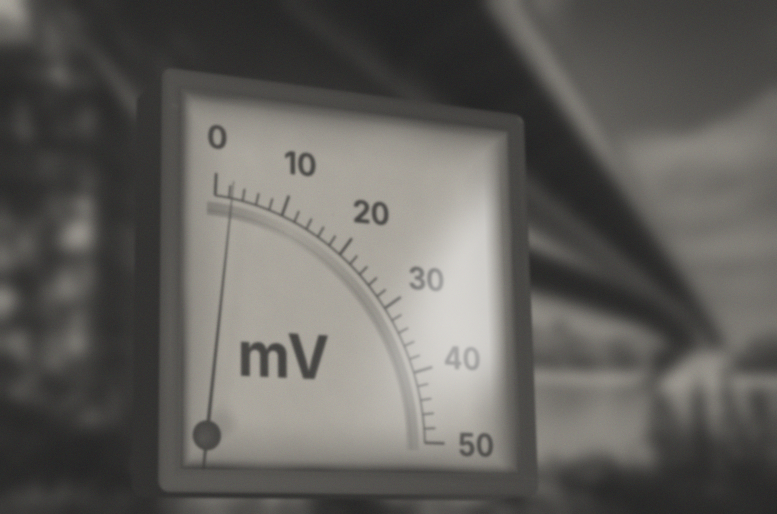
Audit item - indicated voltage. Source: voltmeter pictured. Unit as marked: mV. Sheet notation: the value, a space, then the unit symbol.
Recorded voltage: 2 mV
